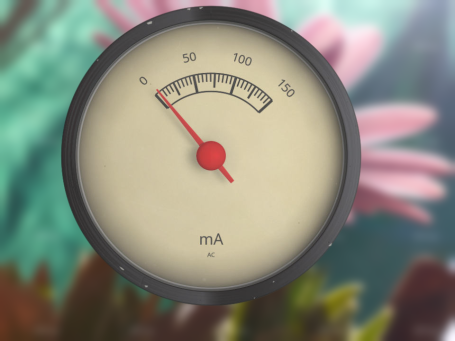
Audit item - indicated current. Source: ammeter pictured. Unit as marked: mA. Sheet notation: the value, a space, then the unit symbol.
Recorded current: 5 mA
